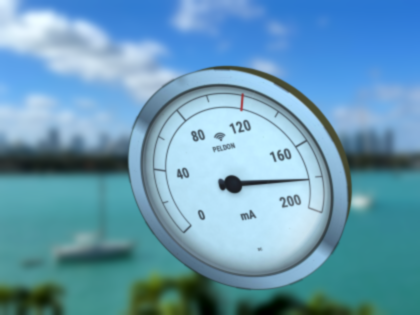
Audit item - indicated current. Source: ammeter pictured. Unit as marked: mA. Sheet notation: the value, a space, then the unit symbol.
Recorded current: 180 mA
